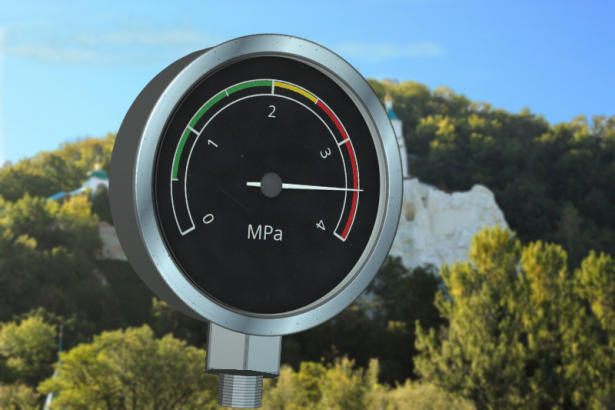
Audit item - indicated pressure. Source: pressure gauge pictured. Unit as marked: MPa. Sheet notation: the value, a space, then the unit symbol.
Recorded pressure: 3.5 MPa
